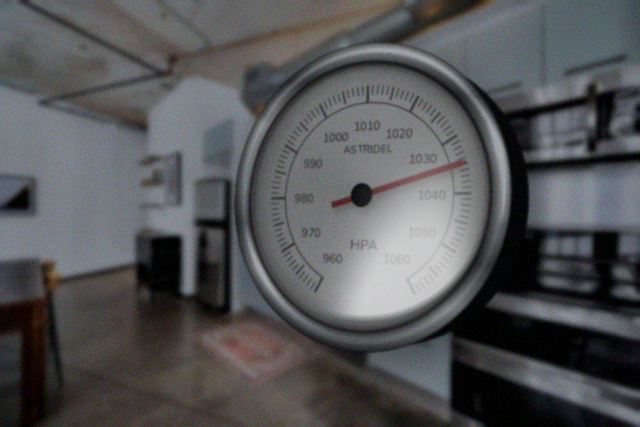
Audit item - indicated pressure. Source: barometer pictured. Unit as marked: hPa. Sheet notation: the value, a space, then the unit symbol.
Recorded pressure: 1035 hPa
